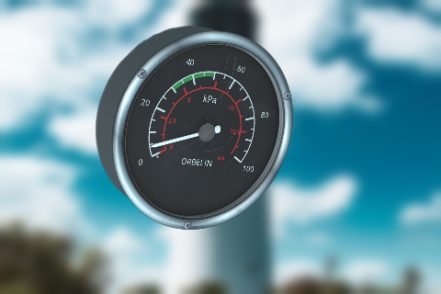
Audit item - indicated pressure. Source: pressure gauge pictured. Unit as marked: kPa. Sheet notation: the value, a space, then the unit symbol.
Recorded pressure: 5 kPa
